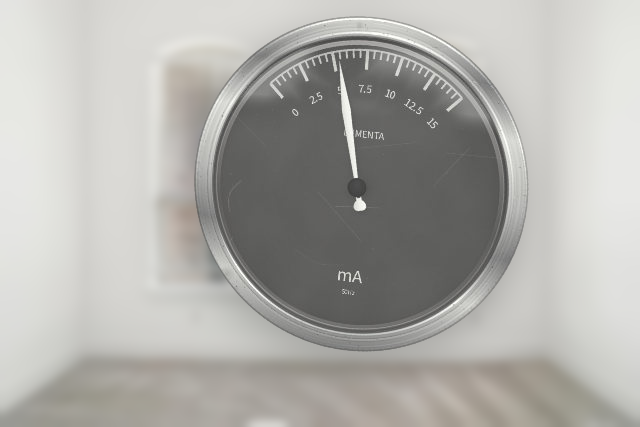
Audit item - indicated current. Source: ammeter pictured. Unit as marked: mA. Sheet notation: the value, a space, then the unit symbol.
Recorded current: 5.5 mA
